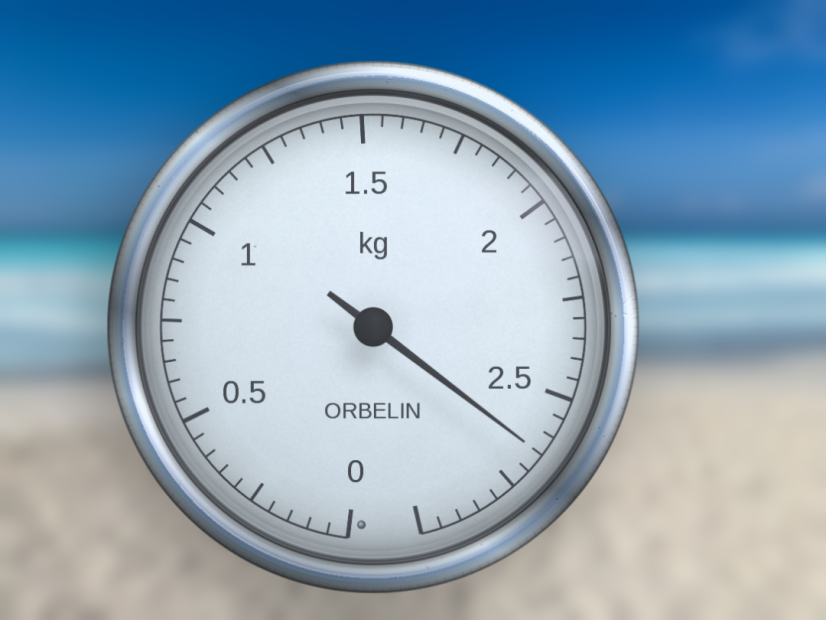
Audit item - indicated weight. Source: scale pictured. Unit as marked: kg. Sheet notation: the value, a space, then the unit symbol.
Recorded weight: 2.65 kg
